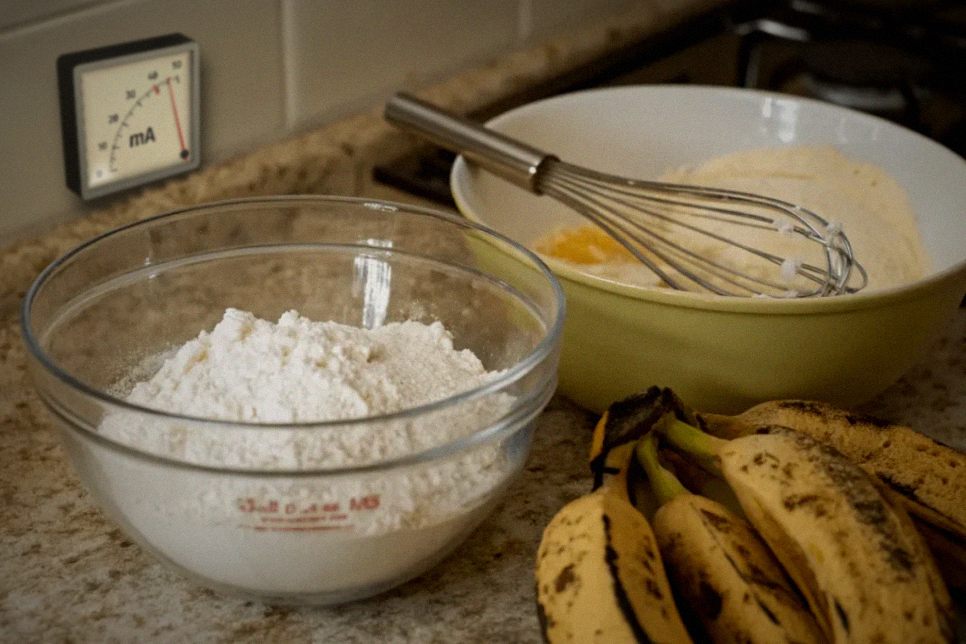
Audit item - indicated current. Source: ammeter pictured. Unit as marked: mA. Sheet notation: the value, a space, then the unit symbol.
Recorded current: 45 mA
